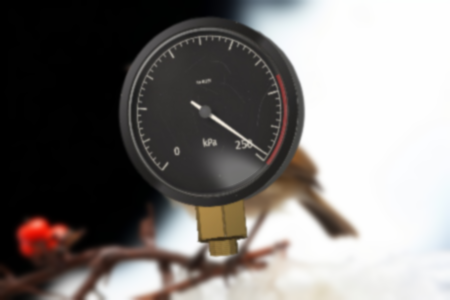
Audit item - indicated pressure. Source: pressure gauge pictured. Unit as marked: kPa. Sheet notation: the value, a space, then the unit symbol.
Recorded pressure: 245 kPa
